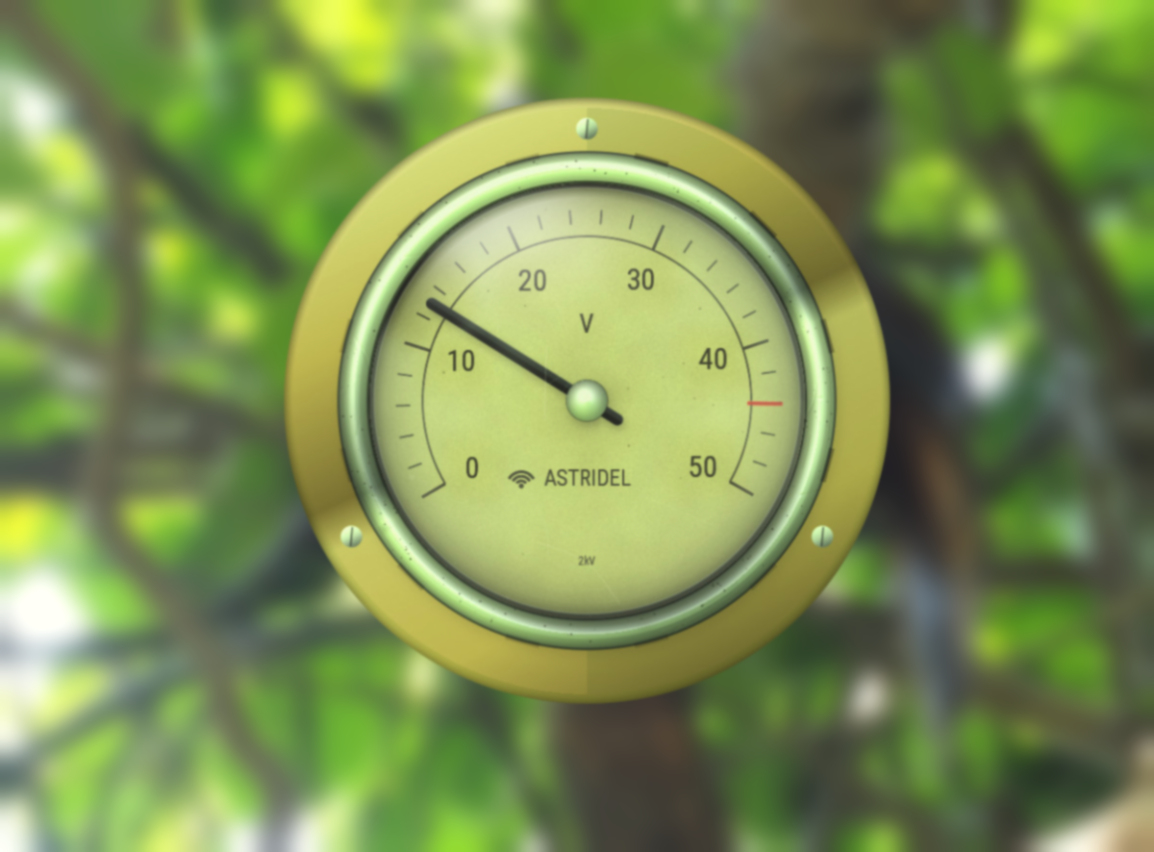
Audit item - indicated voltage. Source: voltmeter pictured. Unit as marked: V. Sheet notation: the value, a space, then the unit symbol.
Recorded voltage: 13 V
